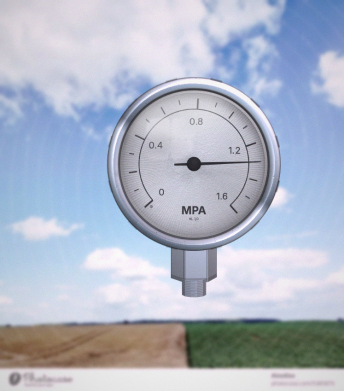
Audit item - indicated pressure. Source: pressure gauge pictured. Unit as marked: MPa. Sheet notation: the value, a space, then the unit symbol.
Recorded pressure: 1.3 MPa
